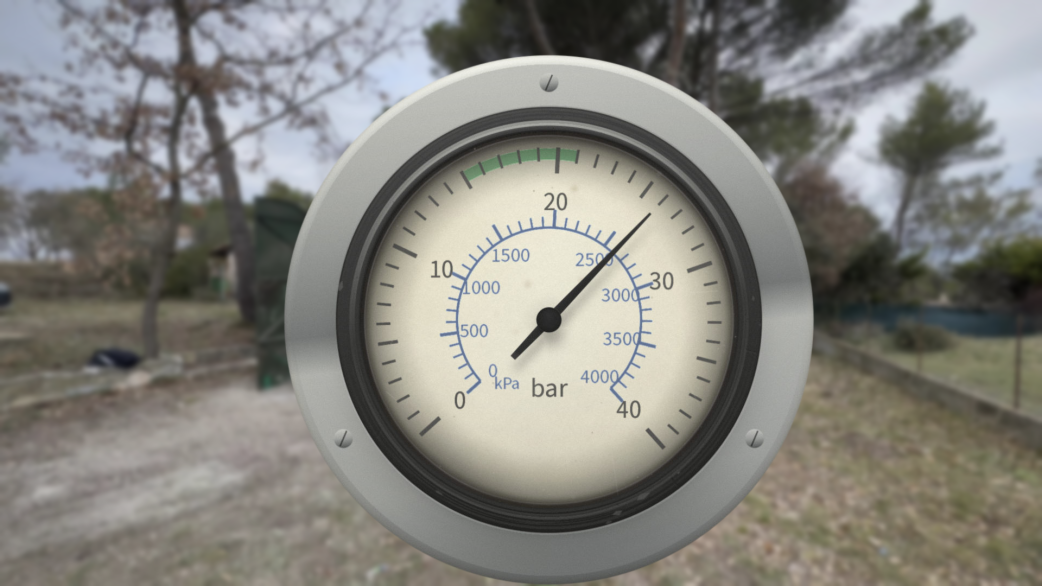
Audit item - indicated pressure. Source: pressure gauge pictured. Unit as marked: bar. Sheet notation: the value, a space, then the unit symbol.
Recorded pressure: 26 bar
